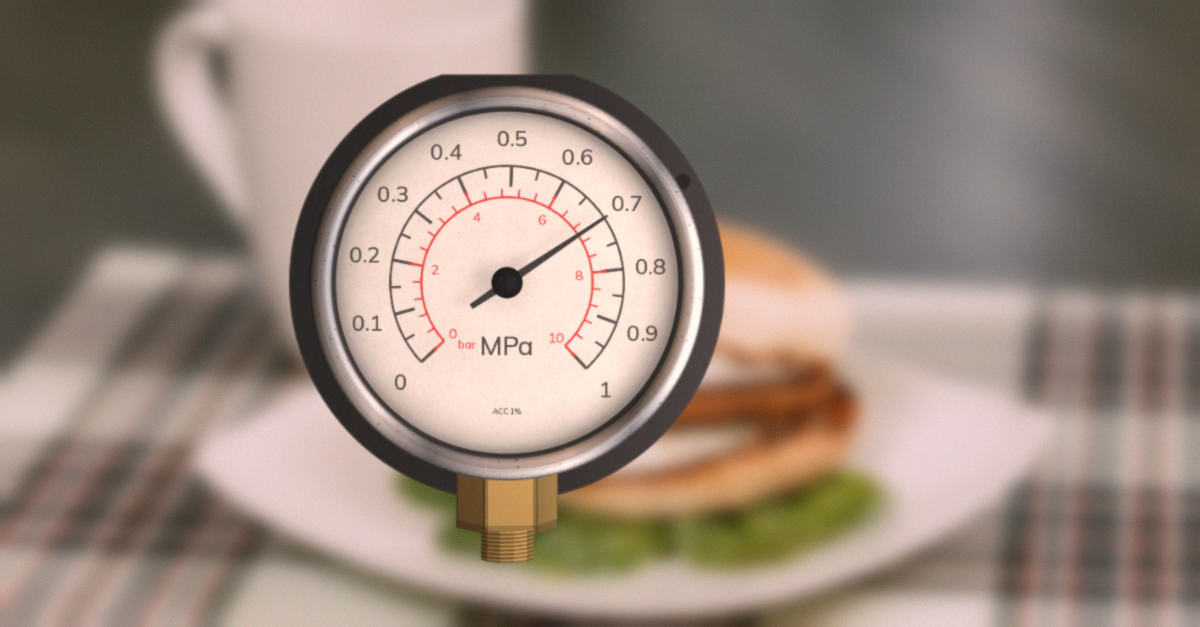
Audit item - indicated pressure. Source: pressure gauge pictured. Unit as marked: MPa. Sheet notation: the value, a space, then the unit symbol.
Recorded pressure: 0.7 MPa
